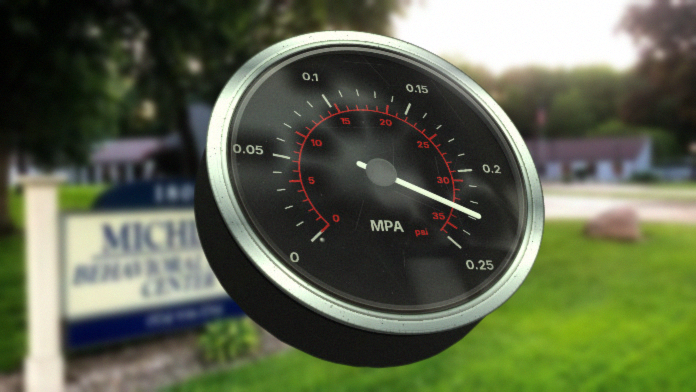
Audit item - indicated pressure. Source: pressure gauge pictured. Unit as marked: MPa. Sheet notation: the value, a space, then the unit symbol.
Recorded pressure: 0.23 MPa
